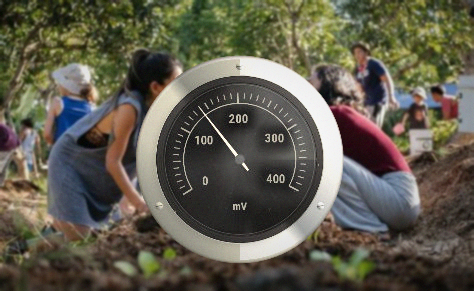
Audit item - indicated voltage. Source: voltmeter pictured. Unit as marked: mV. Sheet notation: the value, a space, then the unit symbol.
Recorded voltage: 140 mV
